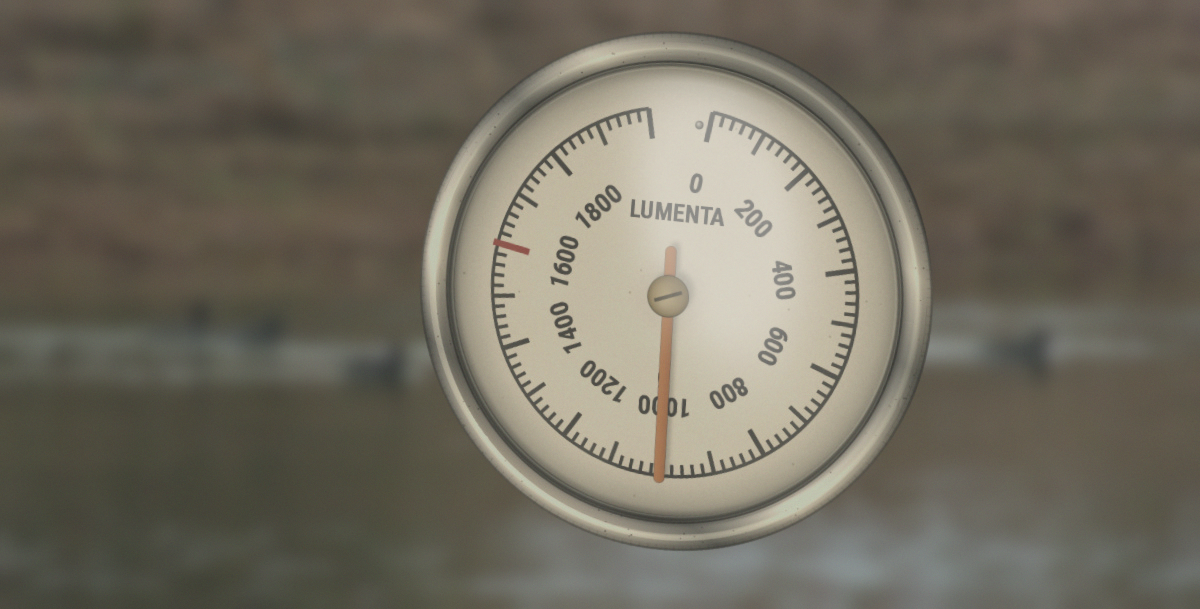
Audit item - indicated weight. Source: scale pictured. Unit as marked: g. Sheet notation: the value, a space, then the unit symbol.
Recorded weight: 1000 g
